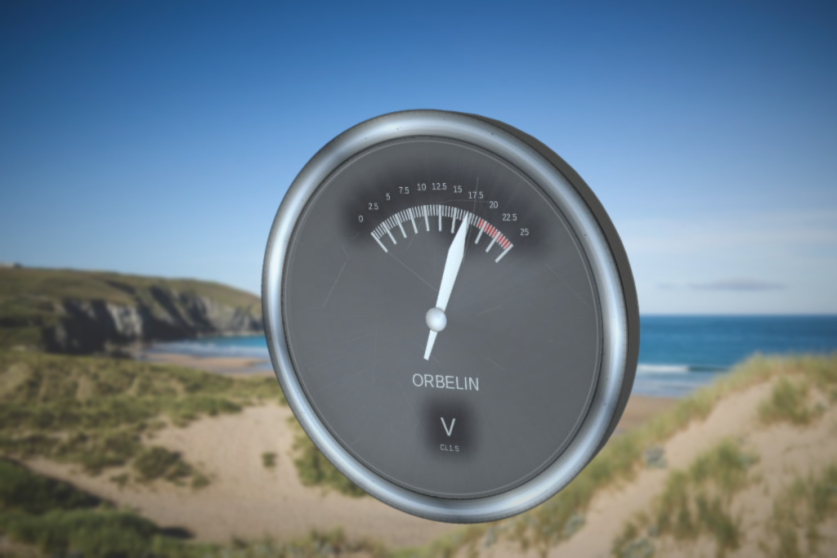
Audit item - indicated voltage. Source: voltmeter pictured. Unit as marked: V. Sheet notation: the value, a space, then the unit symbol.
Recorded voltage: 17.5 V
